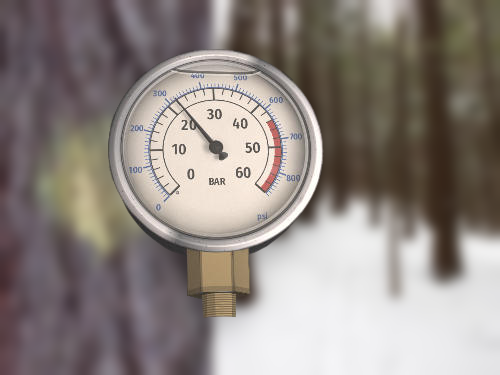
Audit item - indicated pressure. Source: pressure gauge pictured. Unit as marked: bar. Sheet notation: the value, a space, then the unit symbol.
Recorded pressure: 22 bar
